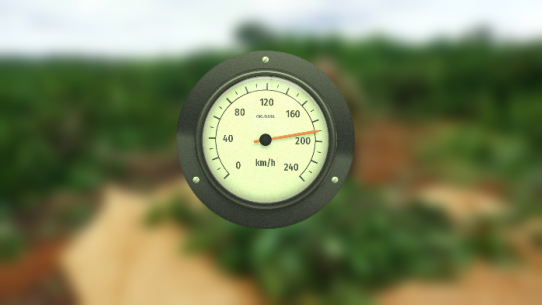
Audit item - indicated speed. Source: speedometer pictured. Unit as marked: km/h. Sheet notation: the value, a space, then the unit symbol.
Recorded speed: 190 km/h
